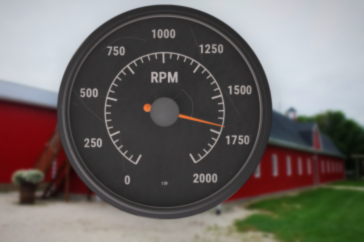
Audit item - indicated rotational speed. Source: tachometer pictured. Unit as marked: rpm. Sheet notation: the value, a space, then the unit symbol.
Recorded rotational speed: 1700 rpm
